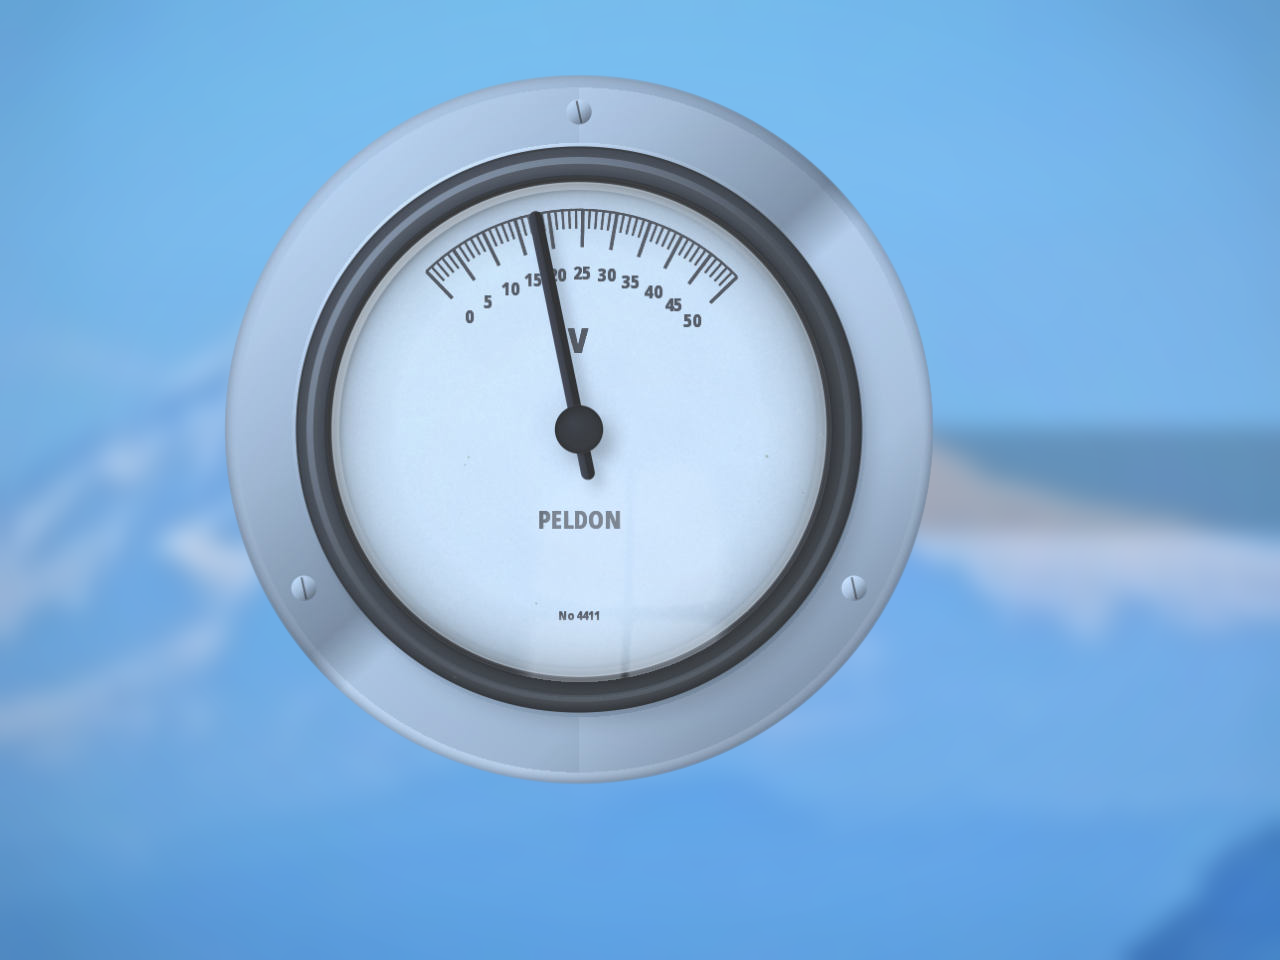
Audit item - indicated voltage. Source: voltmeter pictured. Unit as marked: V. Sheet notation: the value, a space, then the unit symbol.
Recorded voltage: 18 V
